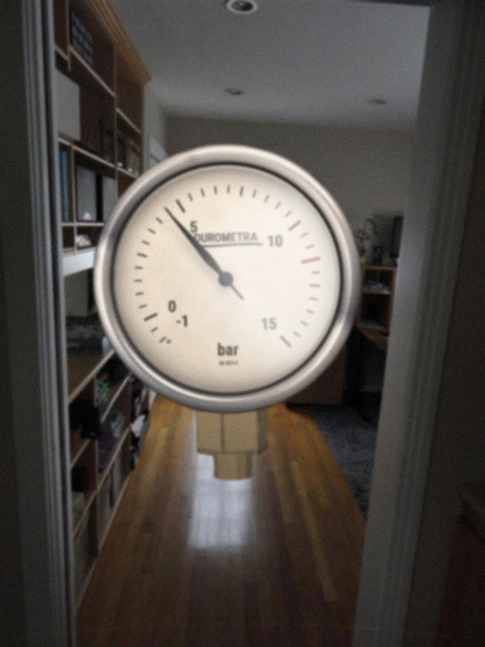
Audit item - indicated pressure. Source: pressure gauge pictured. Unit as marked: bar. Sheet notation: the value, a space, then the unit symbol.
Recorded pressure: 4.5 bar
